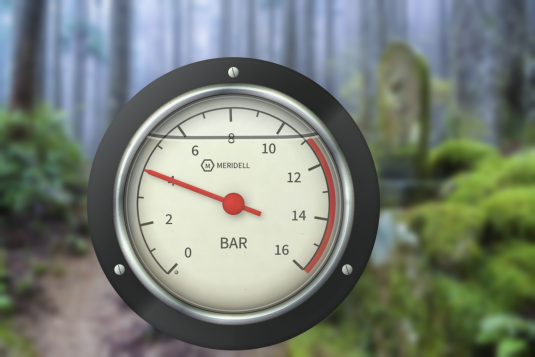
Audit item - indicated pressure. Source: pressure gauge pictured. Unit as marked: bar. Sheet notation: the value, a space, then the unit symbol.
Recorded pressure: 4 bar
